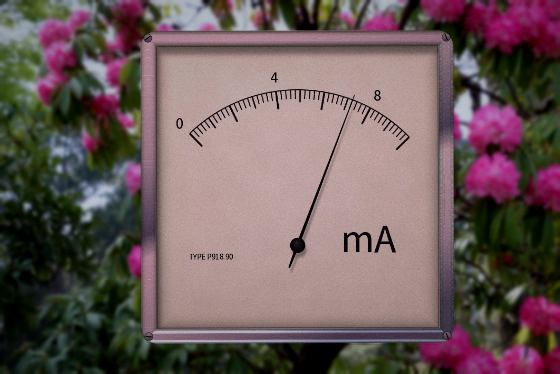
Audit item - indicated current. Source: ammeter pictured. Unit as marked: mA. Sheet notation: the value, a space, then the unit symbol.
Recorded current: 7.2 mA
